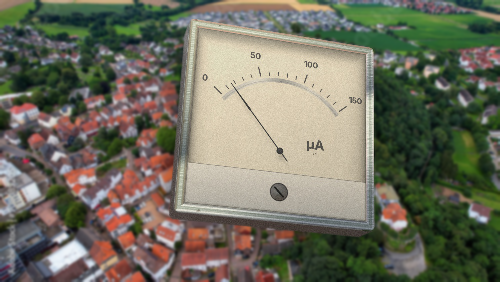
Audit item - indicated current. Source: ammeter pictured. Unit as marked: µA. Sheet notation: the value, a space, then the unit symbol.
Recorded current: 15 µA
